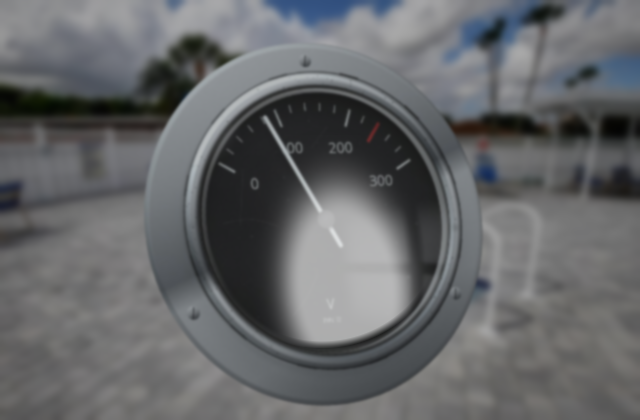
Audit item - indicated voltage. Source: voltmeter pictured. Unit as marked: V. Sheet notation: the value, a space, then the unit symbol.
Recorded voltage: 80 V
